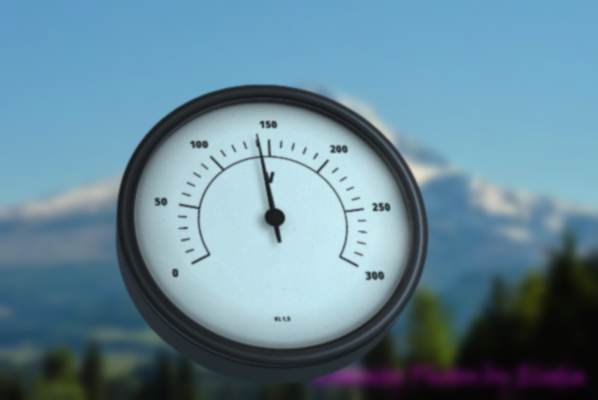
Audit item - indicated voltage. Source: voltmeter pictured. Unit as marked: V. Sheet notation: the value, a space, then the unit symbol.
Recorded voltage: 140 V
